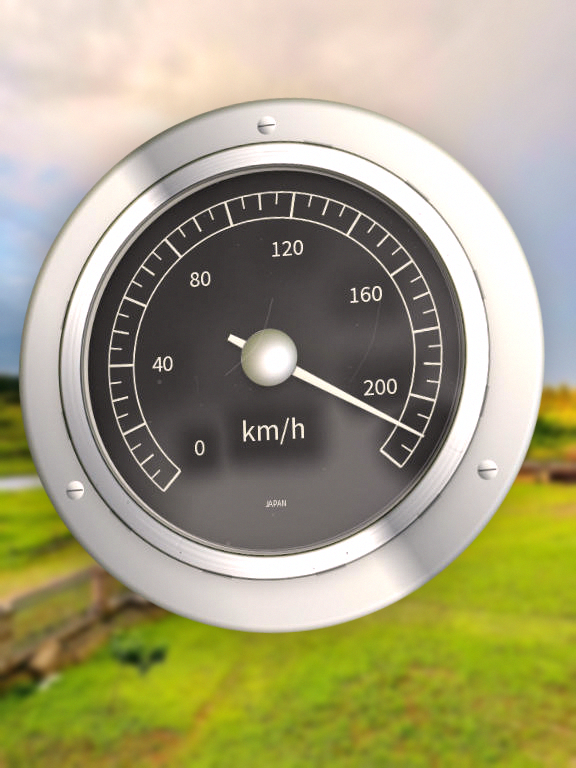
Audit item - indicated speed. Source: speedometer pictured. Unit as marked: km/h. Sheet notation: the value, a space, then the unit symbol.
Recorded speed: 210 km/h
